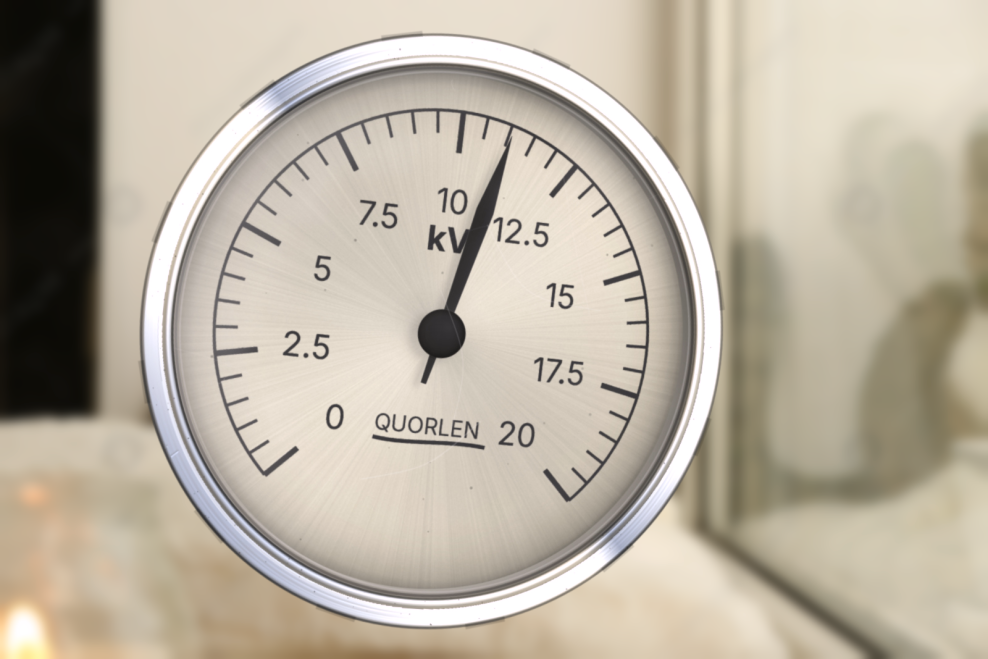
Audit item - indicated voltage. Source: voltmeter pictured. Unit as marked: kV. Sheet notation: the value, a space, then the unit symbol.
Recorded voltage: 11 kV
